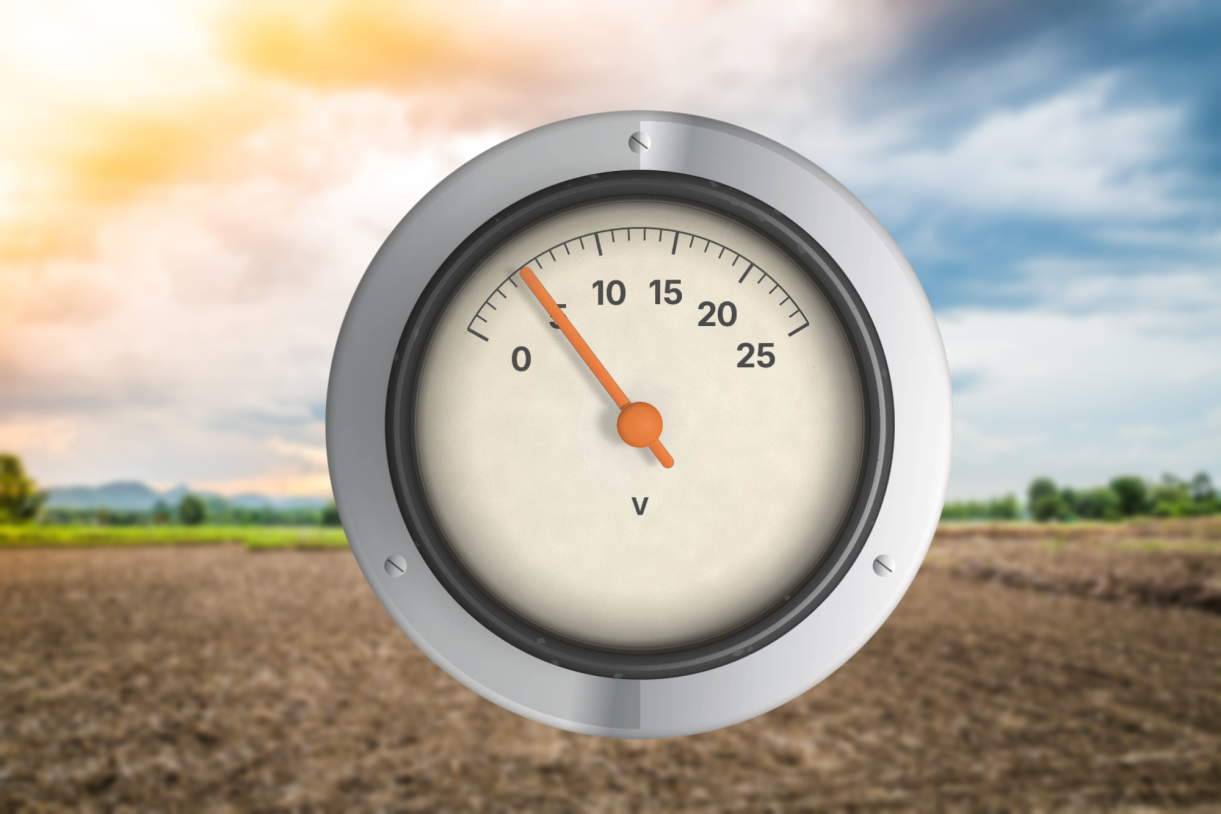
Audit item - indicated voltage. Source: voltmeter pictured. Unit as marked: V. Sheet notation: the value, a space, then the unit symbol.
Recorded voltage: 5 V
